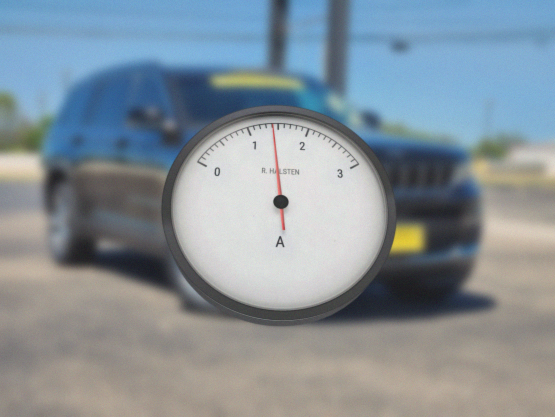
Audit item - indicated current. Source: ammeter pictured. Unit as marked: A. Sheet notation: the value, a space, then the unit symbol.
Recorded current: 1.4 A
